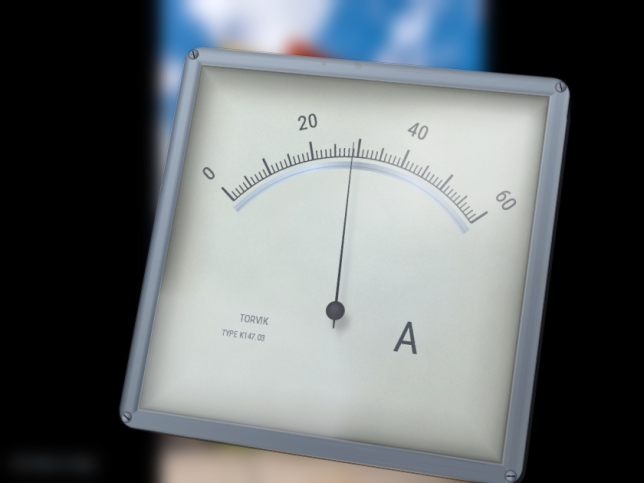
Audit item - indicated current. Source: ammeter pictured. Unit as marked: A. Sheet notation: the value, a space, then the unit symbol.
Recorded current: 29 A
